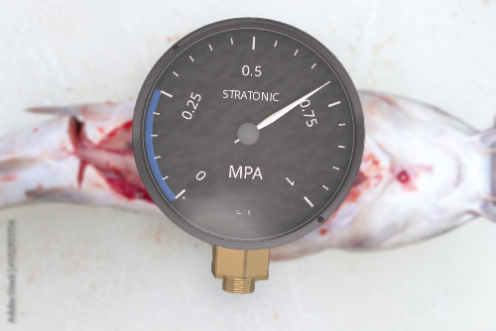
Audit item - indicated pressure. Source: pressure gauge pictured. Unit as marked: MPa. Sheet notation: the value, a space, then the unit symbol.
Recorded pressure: 0.7 MPa
